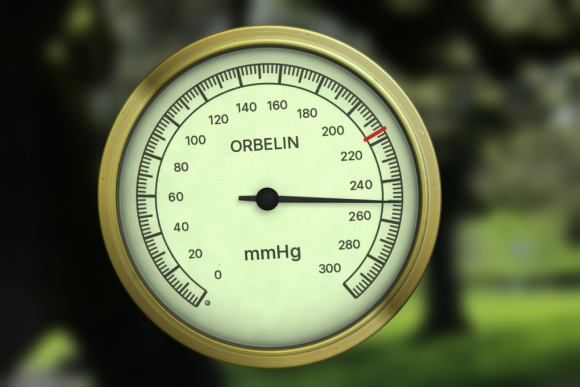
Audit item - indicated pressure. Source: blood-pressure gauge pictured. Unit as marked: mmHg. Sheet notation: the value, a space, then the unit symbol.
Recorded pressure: 250 mmHg
